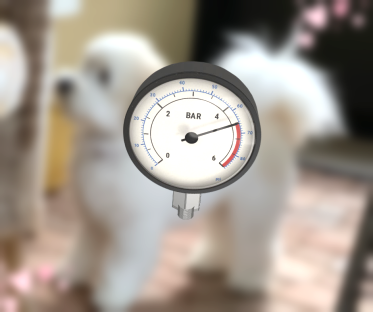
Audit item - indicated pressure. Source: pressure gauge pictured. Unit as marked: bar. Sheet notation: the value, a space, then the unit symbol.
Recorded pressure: 4.5 bar
